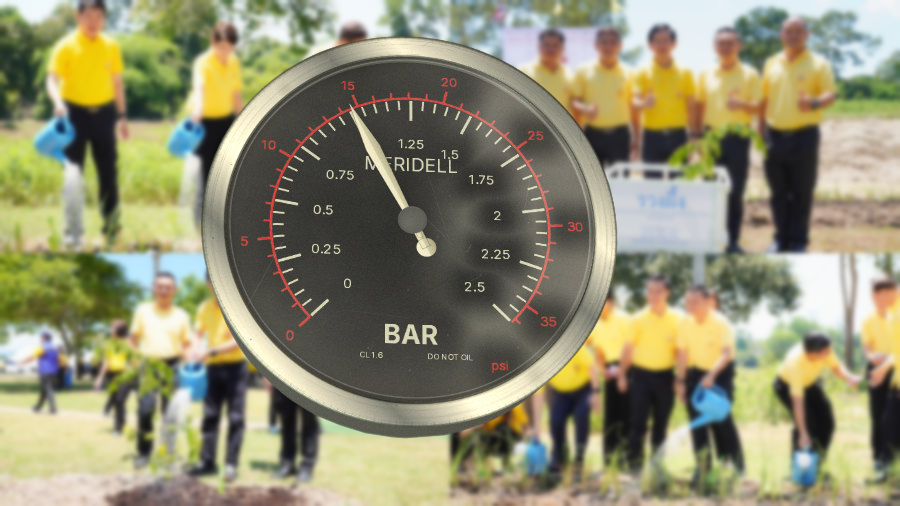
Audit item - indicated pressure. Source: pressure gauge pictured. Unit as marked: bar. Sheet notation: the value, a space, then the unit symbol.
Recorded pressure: 1 bar
